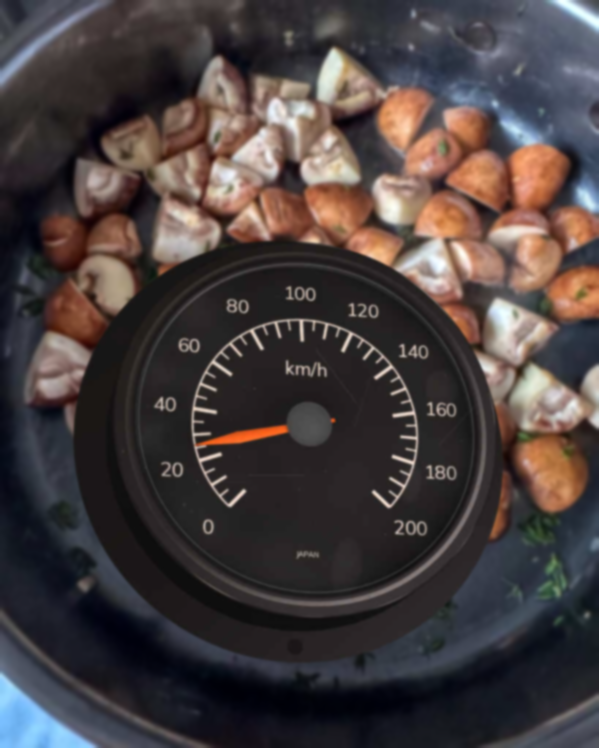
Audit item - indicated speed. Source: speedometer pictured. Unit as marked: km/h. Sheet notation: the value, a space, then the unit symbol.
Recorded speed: 25 km/h
